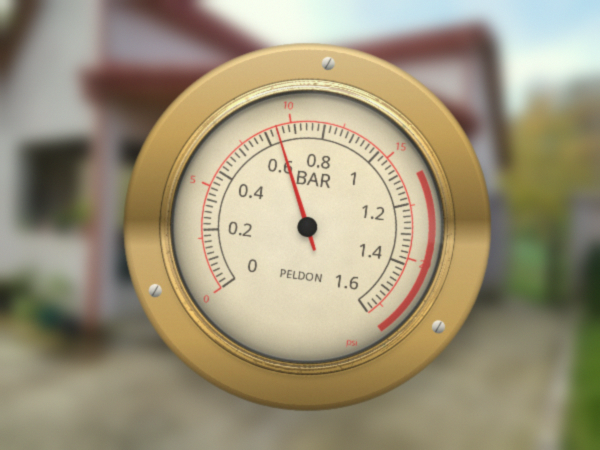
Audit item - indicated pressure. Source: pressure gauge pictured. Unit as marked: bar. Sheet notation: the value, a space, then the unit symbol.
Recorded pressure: 0.64 bar
